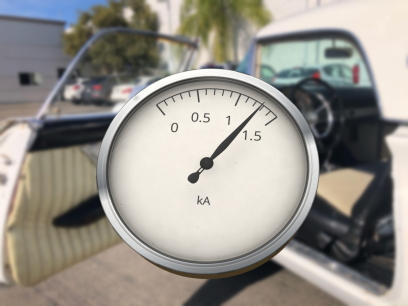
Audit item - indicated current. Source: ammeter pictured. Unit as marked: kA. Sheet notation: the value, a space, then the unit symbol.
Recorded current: 1.3 kA
